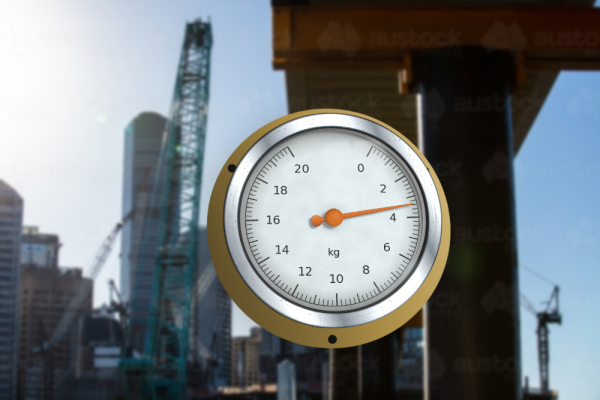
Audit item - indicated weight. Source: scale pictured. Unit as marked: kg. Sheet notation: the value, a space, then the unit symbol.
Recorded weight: 3.4 kg
